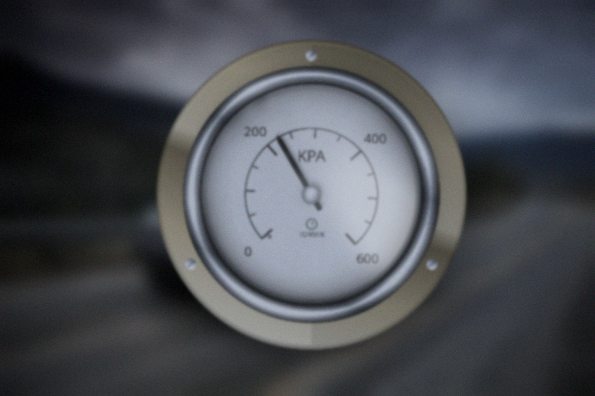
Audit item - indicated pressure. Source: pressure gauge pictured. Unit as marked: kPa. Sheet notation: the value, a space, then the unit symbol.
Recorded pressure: 225 kPa
